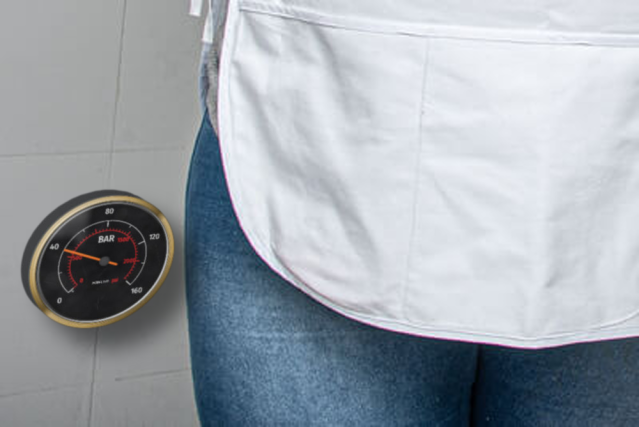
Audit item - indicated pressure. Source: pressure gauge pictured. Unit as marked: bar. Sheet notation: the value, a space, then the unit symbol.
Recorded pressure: 40 bar
